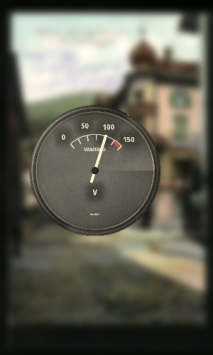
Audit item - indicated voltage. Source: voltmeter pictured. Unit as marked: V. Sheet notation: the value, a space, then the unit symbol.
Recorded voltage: 100 V
